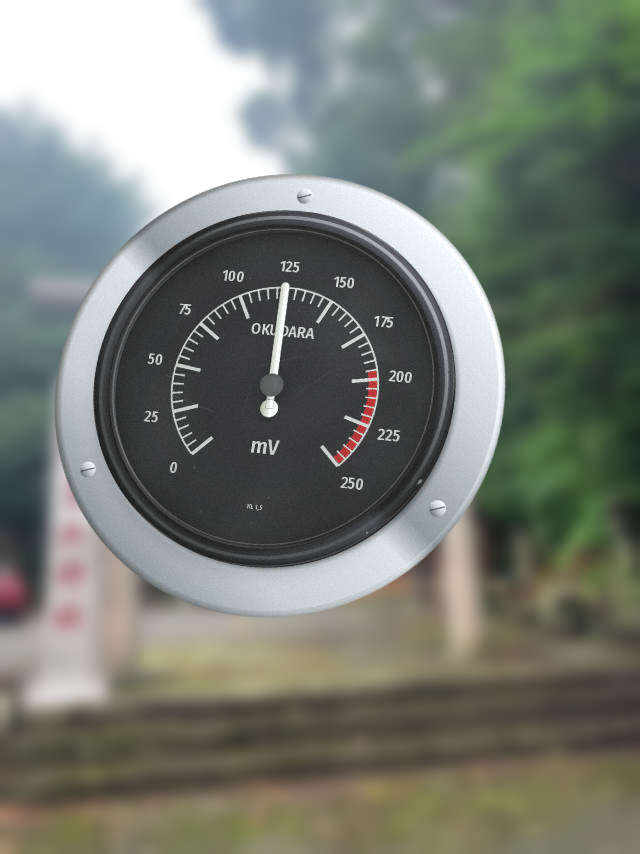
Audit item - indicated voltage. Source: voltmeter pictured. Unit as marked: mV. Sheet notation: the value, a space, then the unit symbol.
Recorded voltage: 125 mV
